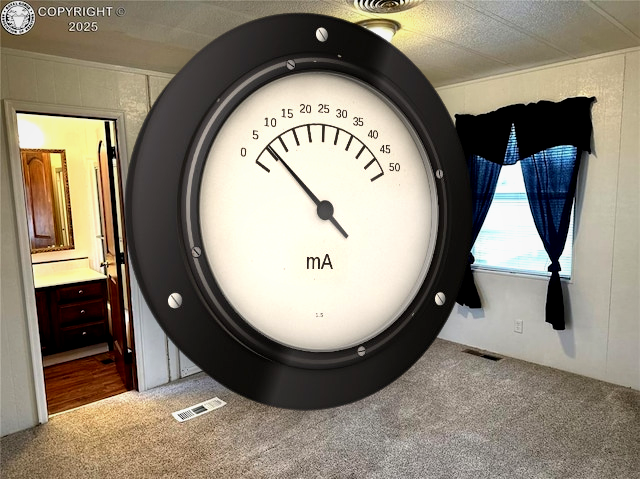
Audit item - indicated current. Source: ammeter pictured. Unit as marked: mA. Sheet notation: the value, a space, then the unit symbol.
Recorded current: 5 mA
